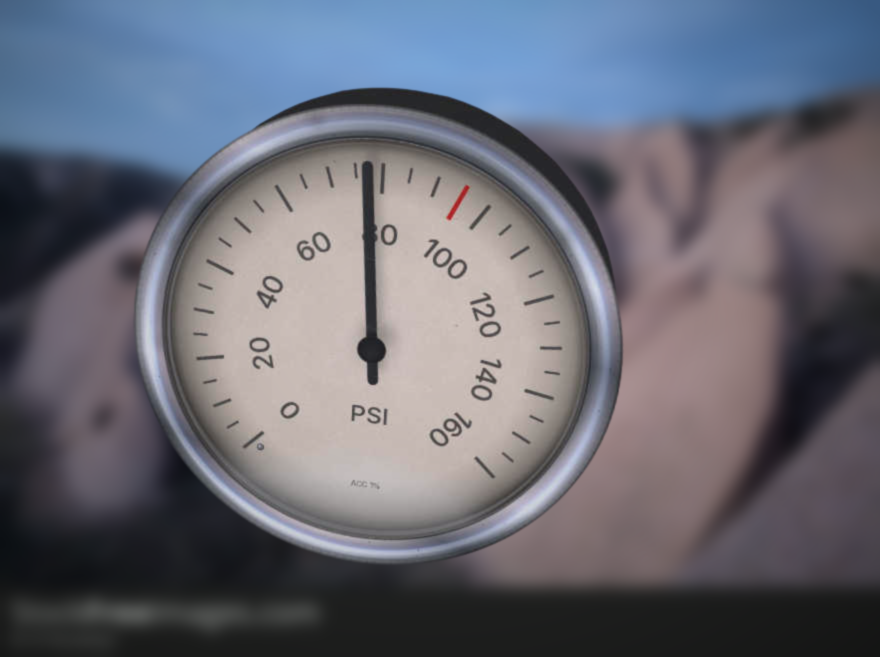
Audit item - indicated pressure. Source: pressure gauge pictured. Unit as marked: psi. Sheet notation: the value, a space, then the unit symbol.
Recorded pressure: 77.5 psi
